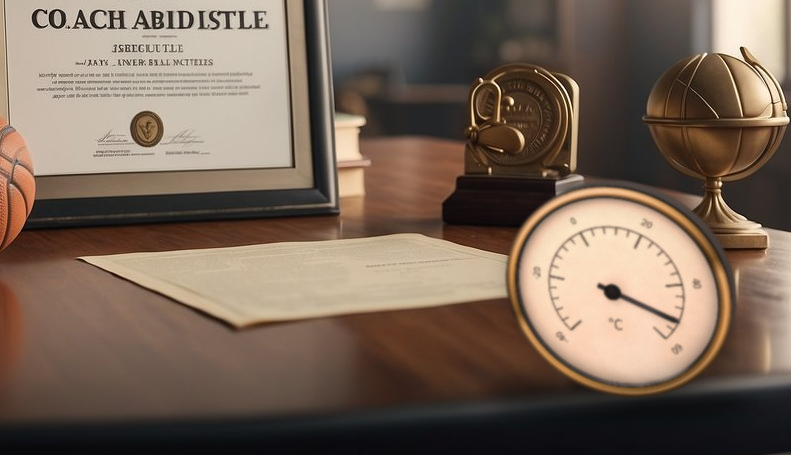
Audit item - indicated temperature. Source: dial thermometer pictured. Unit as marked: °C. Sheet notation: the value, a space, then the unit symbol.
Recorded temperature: 52 °C
